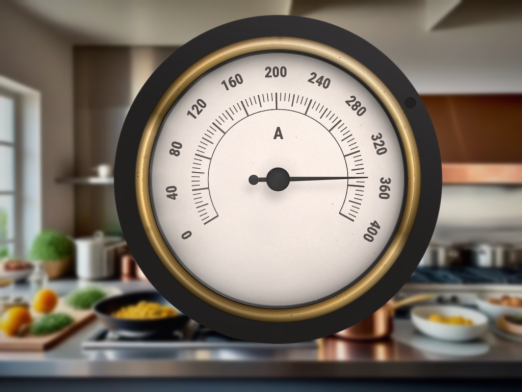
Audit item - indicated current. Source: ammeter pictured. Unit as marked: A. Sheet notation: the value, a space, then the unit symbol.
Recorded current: 350 A
